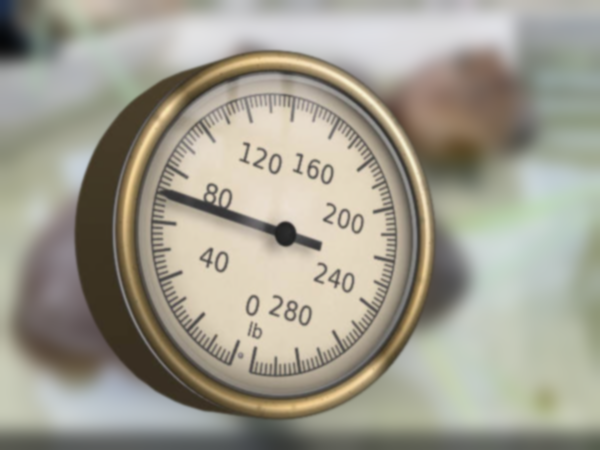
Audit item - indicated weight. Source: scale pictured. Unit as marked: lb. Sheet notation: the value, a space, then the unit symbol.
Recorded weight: 70 lb
